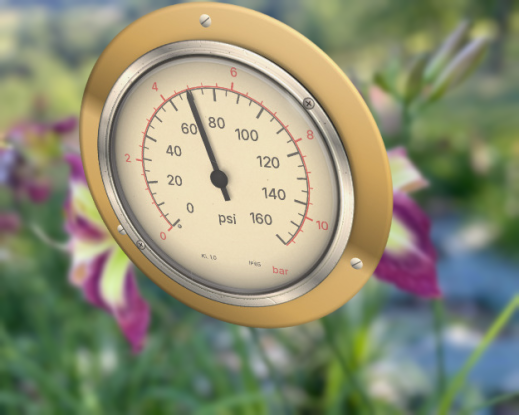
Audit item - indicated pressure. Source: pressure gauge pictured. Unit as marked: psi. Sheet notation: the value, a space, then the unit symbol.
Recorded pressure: 70 psi
